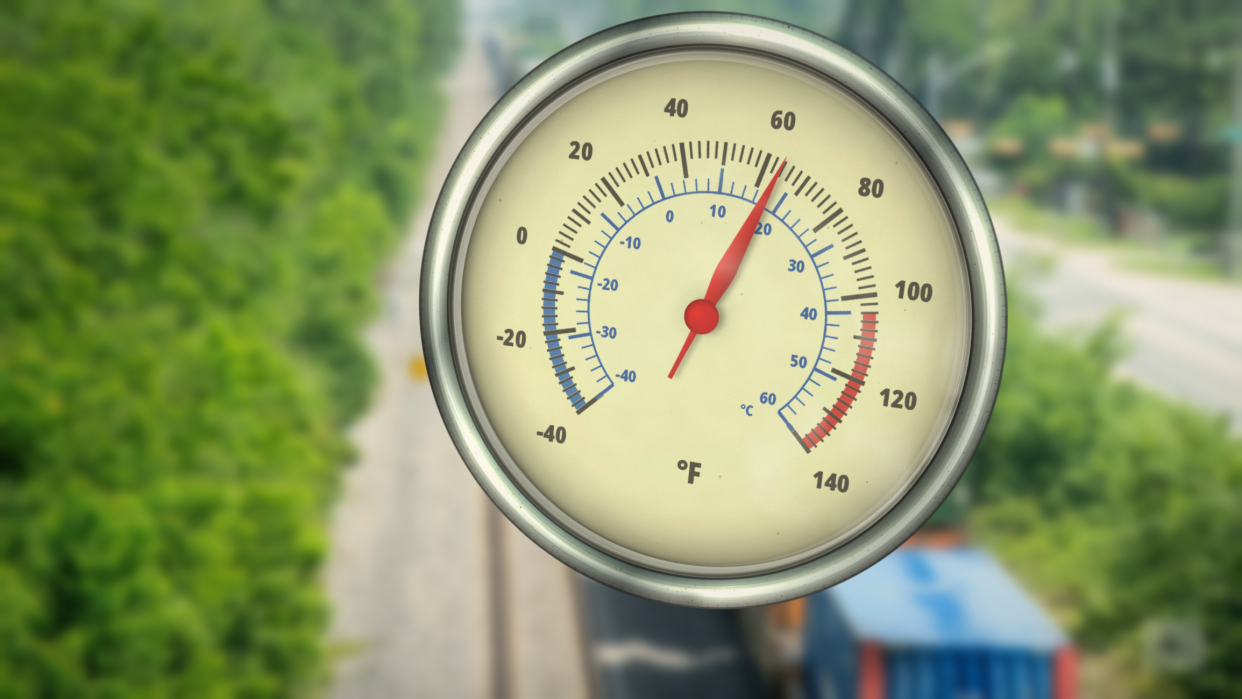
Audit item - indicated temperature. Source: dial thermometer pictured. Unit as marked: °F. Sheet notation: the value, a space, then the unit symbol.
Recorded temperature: 64 °F
